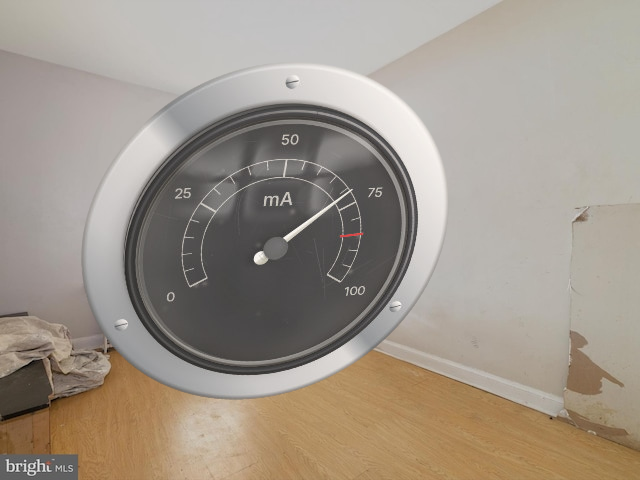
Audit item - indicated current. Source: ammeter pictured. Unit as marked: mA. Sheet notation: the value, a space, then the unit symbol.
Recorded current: 70 mA
